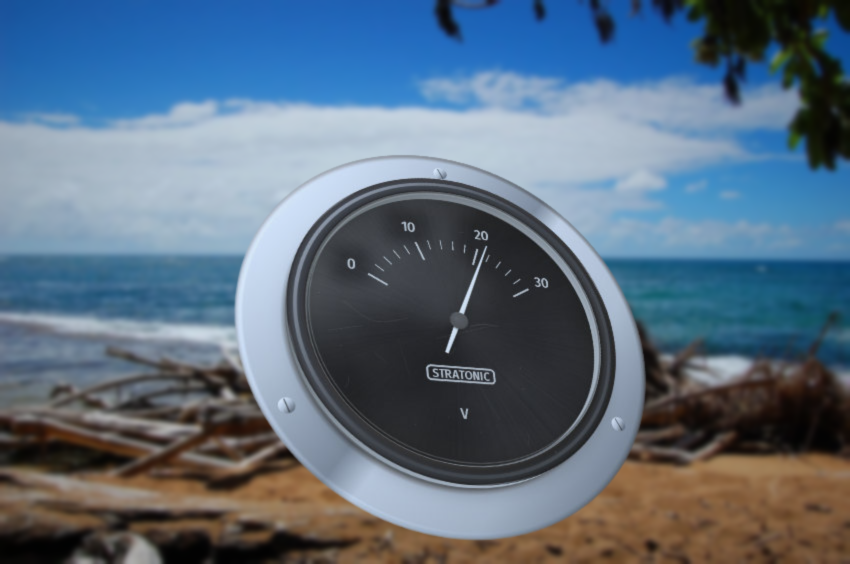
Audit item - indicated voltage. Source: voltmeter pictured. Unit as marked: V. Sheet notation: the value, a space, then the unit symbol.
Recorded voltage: 21 V
